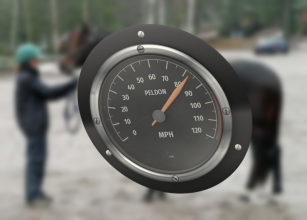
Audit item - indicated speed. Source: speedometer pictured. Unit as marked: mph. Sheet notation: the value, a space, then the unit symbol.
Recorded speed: 82.5 mph
